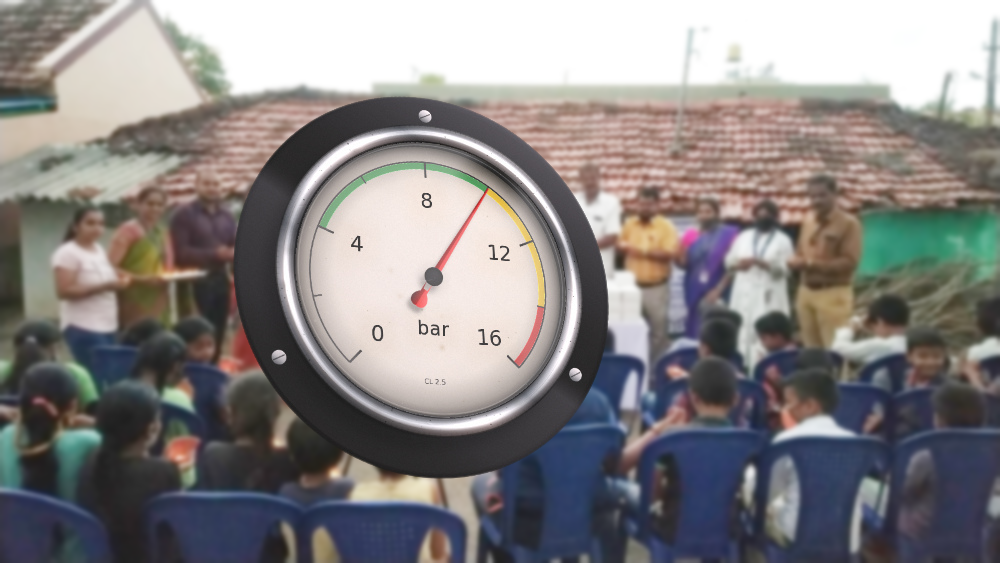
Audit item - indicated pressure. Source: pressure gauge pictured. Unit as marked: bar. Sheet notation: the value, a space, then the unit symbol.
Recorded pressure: 10 bar
